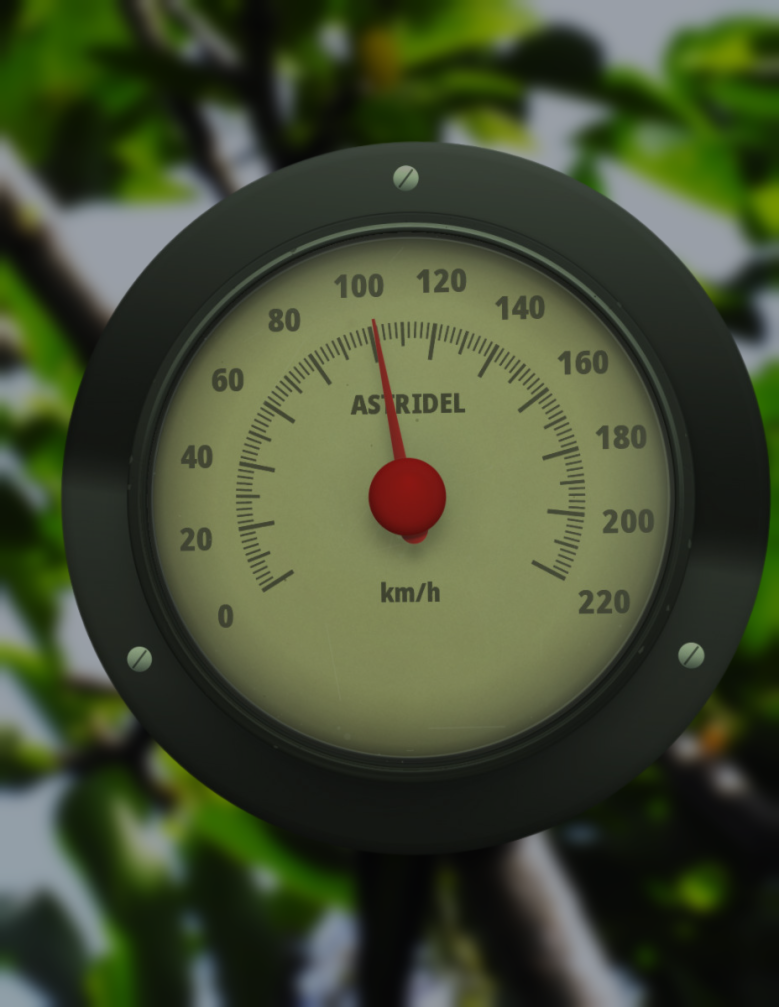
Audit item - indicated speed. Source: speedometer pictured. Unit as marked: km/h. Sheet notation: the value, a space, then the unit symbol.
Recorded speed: 102 km/h
